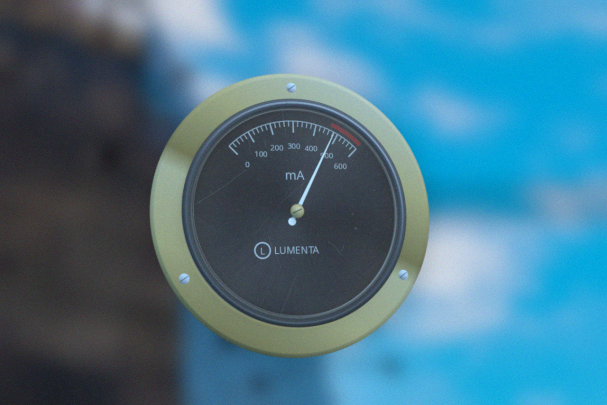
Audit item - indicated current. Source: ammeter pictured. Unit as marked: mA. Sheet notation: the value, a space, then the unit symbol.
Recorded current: 480 mA
